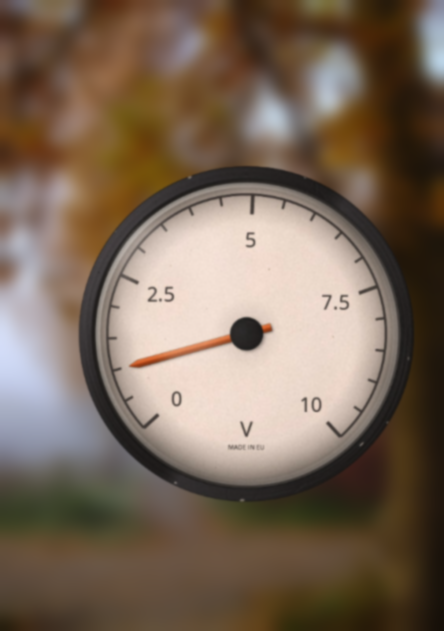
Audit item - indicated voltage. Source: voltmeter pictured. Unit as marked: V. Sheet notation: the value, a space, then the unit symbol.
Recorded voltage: 1 V
